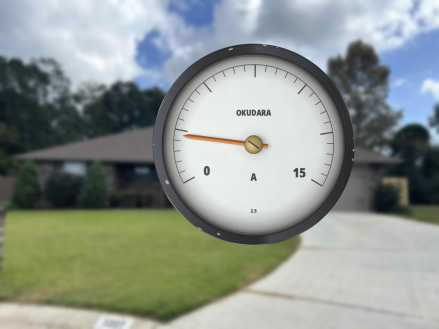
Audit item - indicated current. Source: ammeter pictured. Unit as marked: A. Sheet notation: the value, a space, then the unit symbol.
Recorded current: 2.25 A
